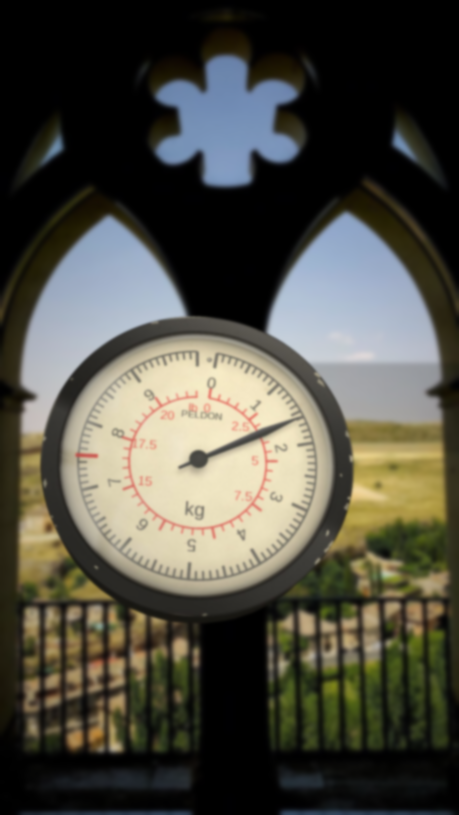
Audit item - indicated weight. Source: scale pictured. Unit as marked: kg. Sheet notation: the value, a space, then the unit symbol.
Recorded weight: 1.6 kg
